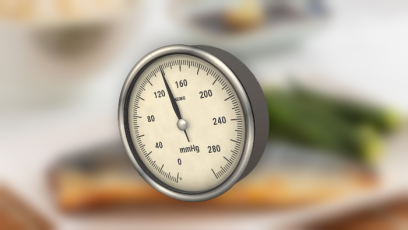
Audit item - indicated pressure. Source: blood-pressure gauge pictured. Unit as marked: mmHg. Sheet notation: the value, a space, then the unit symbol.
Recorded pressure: 140 mmHg
